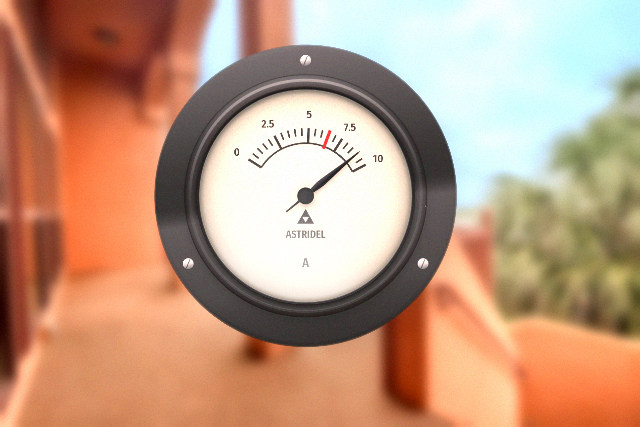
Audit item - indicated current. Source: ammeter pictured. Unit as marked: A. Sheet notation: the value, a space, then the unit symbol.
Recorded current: 9 A
